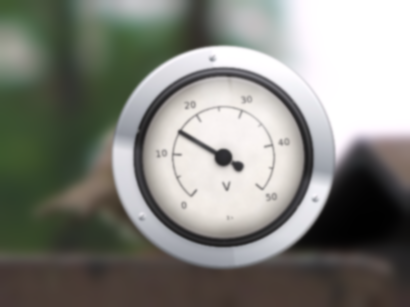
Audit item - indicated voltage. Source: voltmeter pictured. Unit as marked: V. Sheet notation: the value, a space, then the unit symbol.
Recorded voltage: 15 V
